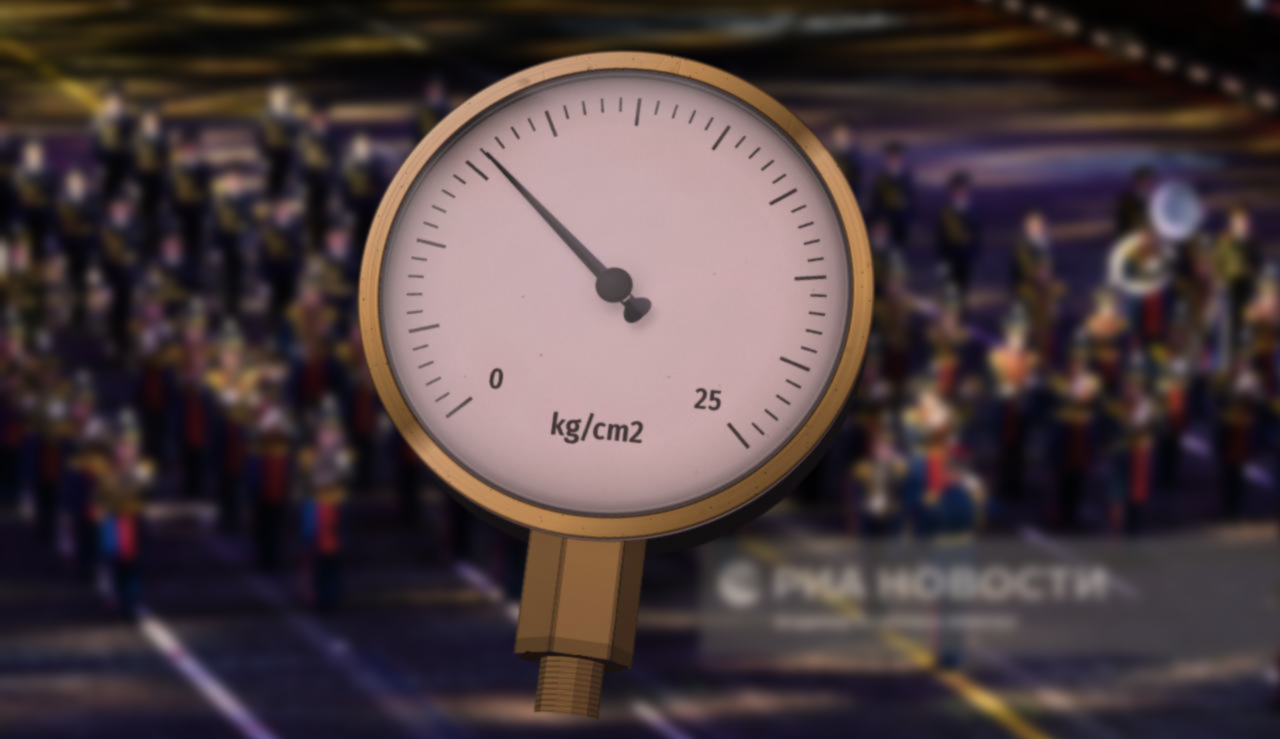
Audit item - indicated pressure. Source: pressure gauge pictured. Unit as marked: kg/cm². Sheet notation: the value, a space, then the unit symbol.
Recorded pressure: 8 kg/cm²
